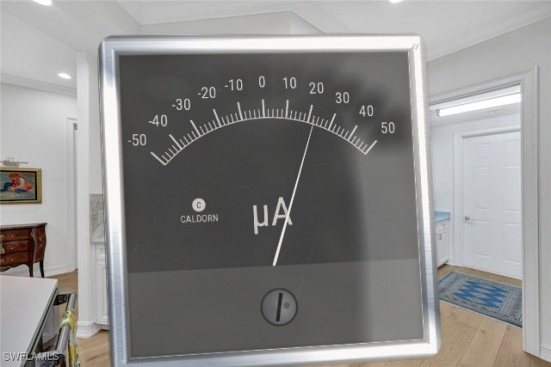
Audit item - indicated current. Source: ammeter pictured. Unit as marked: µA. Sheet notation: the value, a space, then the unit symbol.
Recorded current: 22 µA
